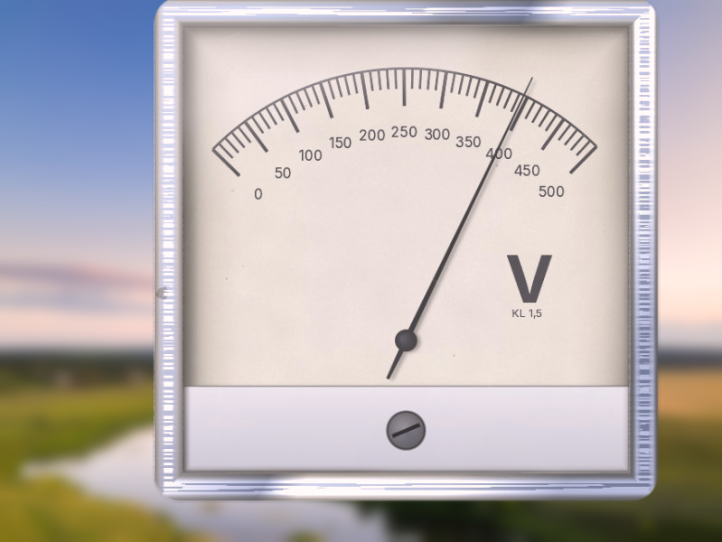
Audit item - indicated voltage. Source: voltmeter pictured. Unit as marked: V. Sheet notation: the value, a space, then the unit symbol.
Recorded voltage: 395 V
